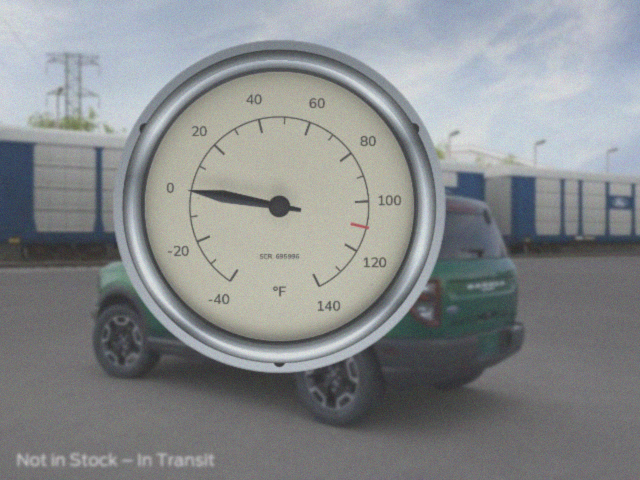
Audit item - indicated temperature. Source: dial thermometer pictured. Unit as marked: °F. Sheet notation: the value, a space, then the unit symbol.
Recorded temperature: 0 °F
